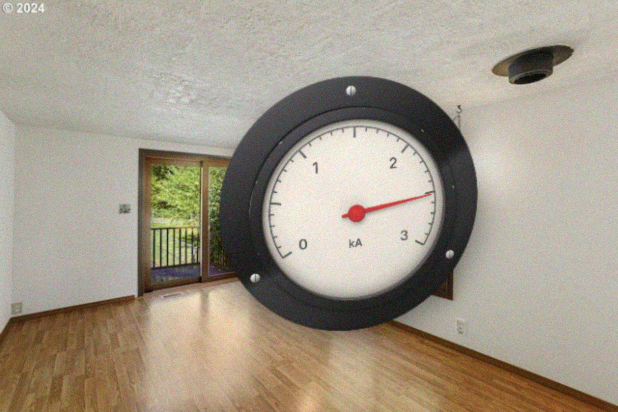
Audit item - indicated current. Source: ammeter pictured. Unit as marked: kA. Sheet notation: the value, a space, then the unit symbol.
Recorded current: 2.5 kA
